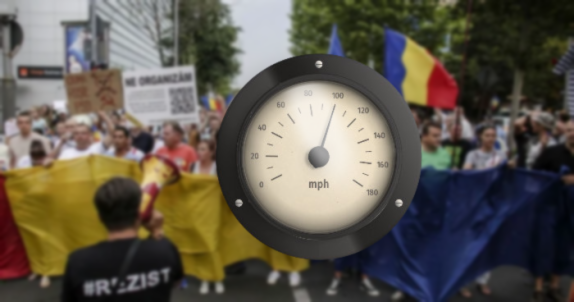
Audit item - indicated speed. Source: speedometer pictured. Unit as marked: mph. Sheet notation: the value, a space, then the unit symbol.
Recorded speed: 100 mph
